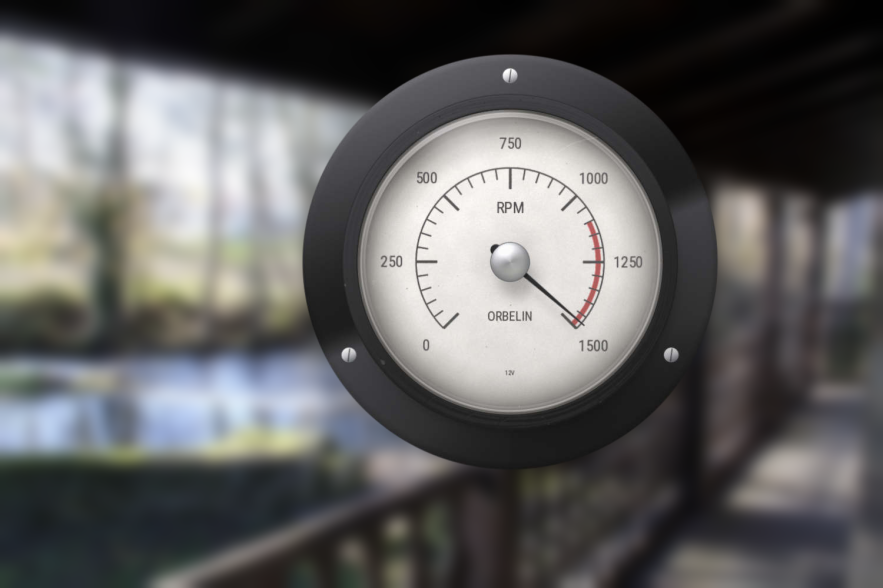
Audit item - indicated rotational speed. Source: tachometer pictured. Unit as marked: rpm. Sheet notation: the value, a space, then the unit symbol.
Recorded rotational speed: 1475 rpm
